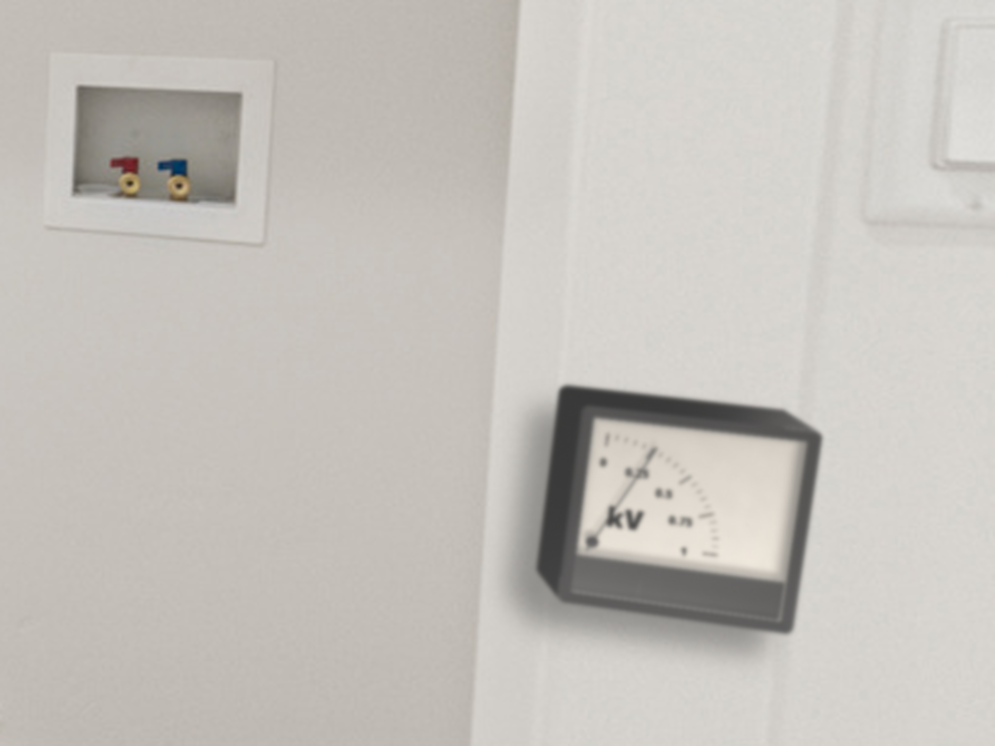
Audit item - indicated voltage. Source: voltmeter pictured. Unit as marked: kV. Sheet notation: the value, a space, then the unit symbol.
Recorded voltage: 0.25 kV
